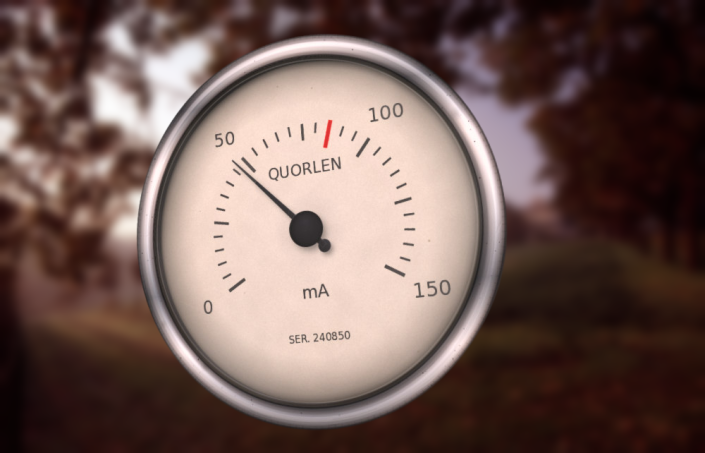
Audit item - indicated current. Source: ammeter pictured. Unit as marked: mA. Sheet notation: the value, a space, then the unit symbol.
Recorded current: 47.5 mA
